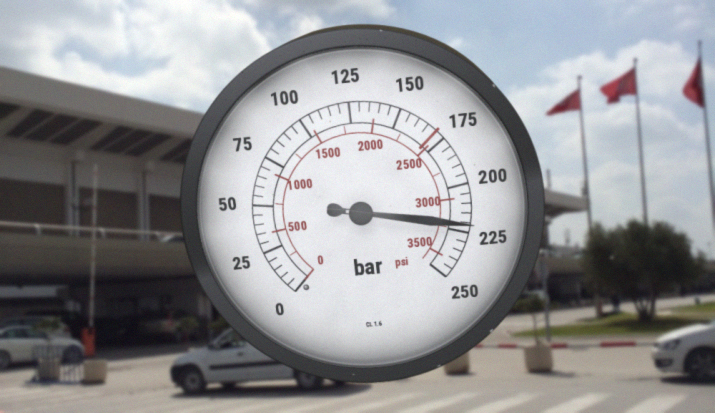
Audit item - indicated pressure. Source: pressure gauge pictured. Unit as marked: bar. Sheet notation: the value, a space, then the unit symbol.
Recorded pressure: 220 bar
